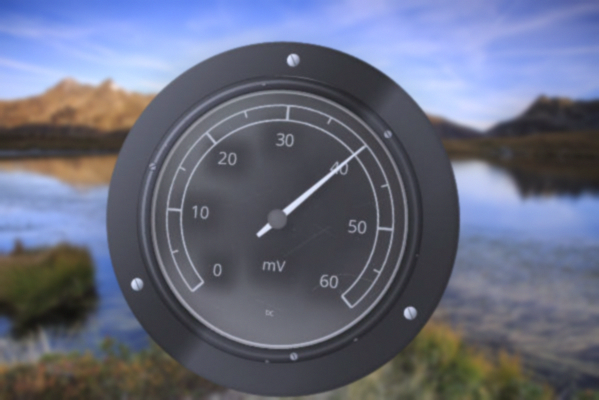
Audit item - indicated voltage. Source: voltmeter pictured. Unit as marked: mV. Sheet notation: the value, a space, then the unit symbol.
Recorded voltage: 40 mV
